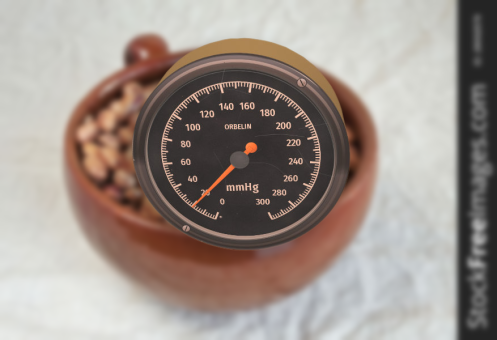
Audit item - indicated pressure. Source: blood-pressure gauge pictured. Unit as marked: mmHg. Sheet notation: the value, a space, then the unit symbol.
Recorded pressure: 20 mmHg
